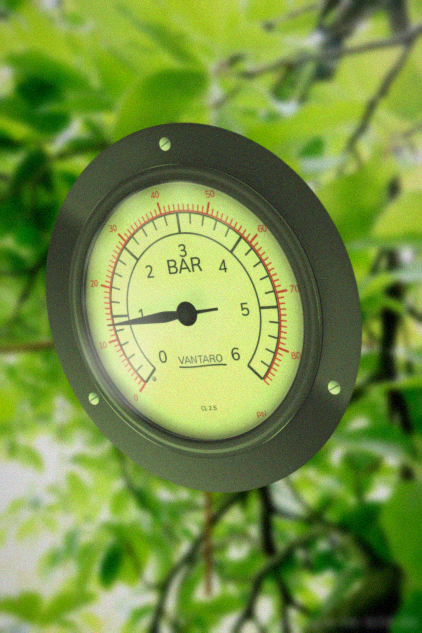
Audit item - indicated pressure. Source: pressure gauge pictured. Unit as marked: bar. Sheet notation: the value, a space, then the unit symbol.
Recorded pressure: 0.9 bar
